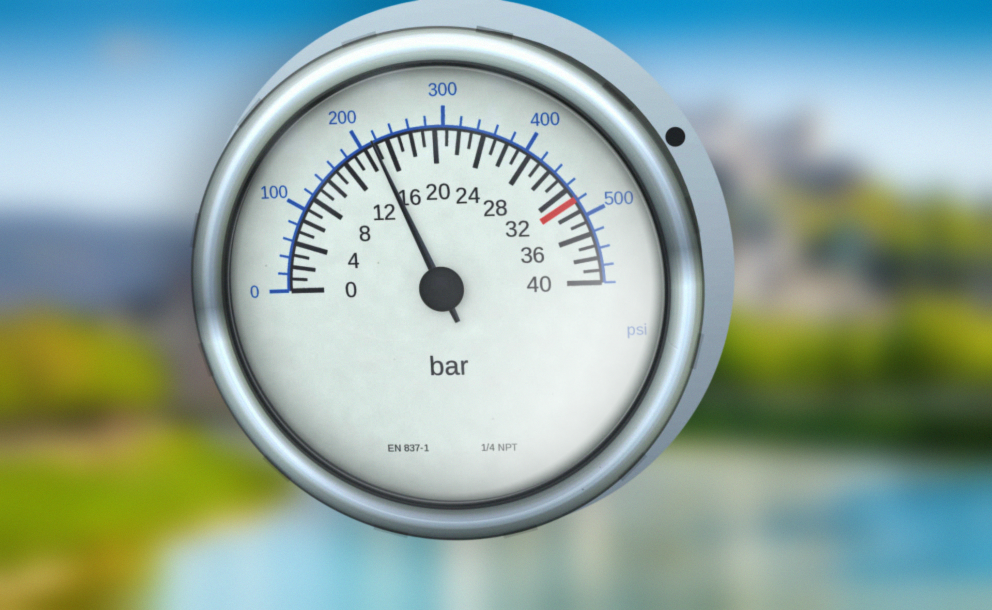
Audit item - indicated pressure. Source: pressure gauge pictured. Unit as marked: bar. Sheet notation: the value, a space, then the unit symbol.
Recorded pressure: 15 bar
